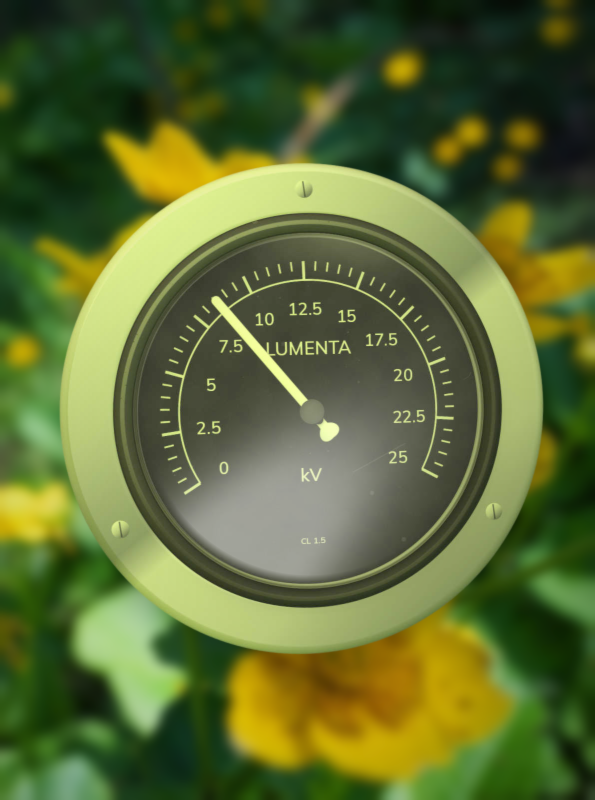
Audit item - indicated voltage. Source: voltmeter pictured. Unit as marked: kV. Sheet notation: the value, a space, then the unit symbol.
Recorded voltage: 8.5 kV
